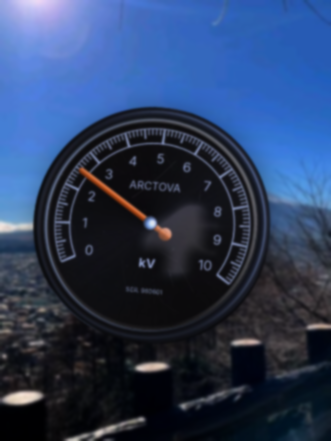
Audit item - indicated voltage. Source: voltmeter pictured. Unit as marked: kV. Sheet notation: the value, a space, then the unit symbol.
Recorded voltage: 2.5 kV
